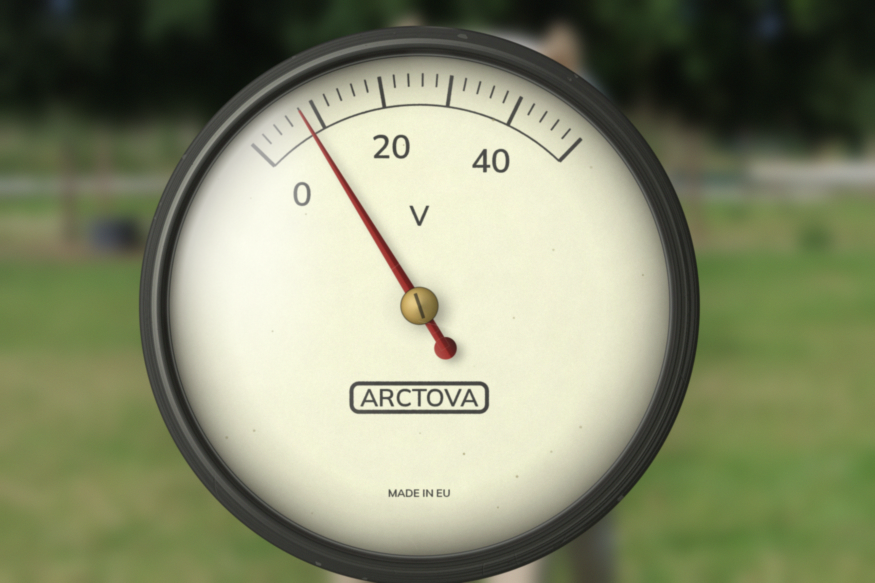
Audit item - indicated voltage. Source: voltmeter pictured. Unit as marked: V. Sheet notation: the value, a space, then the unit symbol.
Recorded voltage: 8 V
